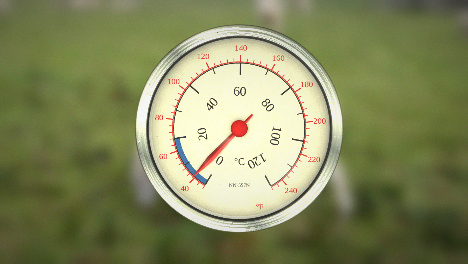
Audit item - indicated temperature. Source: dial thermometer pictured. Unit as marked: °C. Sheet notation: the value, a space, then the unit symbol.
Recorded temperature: 5 °C
